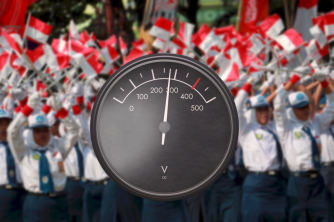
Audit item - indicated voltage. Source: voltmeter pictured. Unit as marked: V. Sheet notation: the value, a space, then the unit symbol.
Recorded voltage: 275 V
